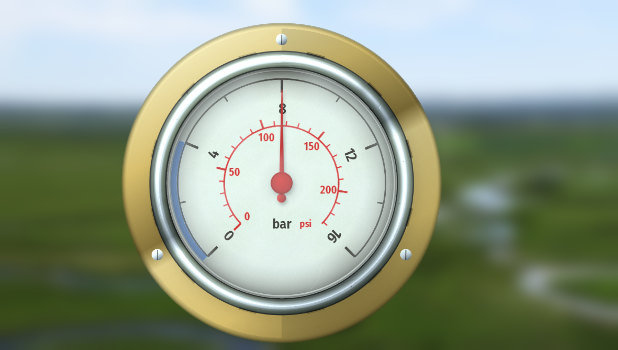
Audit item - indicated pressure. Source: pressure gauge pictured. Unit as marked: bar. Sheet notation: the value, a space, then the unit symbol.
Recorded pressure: 8 bar
